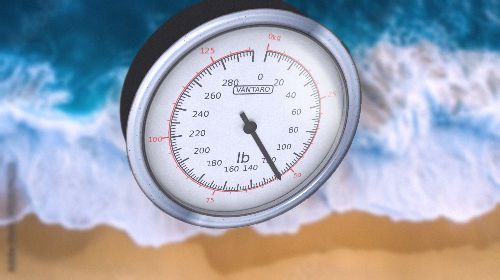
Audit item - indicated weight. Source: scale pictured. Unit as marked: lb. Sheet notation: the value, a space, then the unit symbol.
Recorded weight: 120 lb
